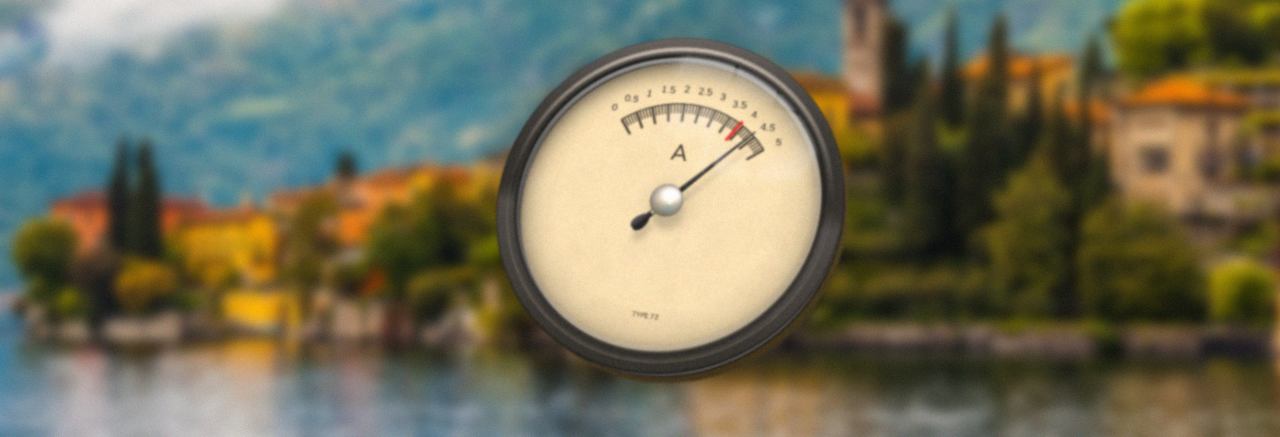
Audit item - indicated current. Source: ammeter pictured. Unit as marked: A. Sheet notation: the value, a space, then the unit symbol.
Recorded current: 4.5 A
